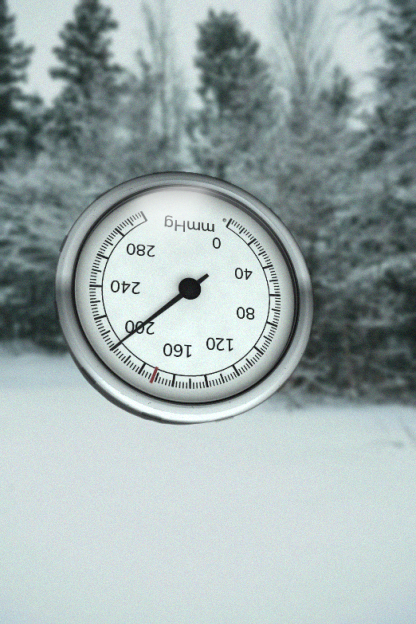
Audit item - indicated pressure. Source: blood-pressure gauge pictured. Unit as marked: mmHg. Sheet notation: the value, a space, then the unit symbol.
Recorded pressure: 200 mmHg
